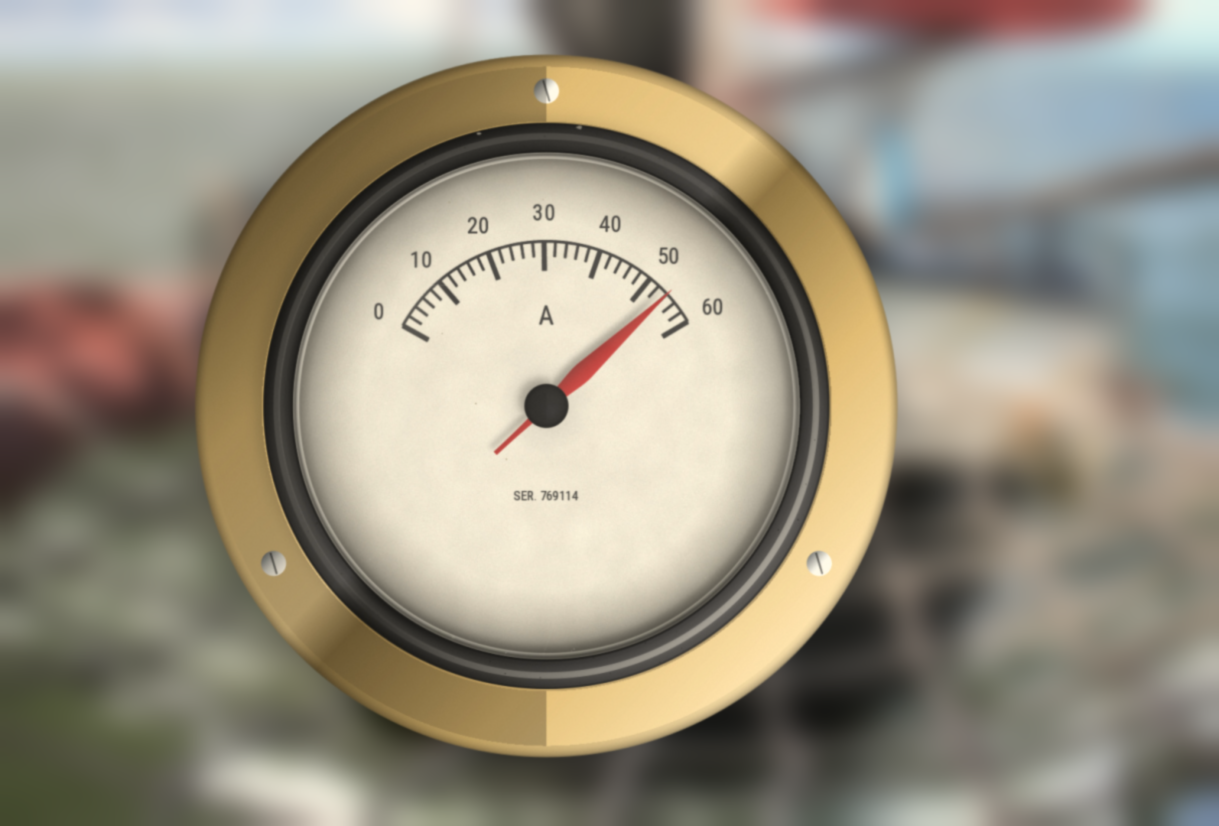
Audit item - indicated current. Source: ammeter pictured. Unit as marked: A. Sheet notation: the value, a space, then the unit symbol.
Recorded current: 54 A
